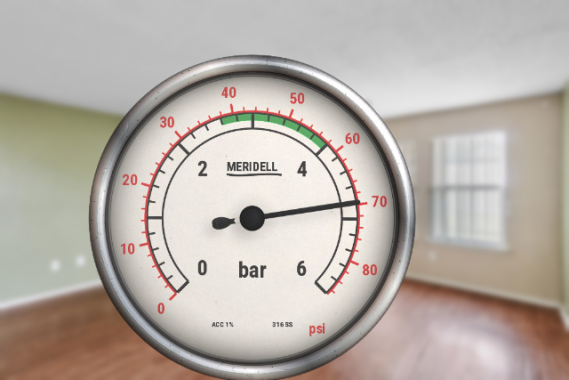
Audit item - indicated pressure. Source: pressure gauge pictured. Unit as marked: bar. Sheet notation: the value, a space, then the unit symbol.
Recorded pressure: 4.8 bar
